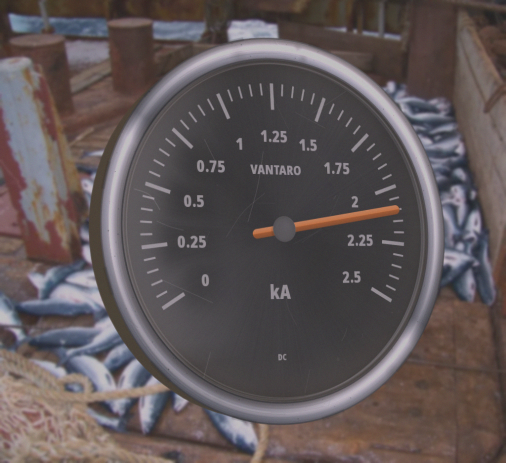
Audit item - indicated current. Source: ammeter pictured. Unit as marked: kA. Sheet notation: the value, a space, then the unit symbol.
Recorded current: 2.1 kA
